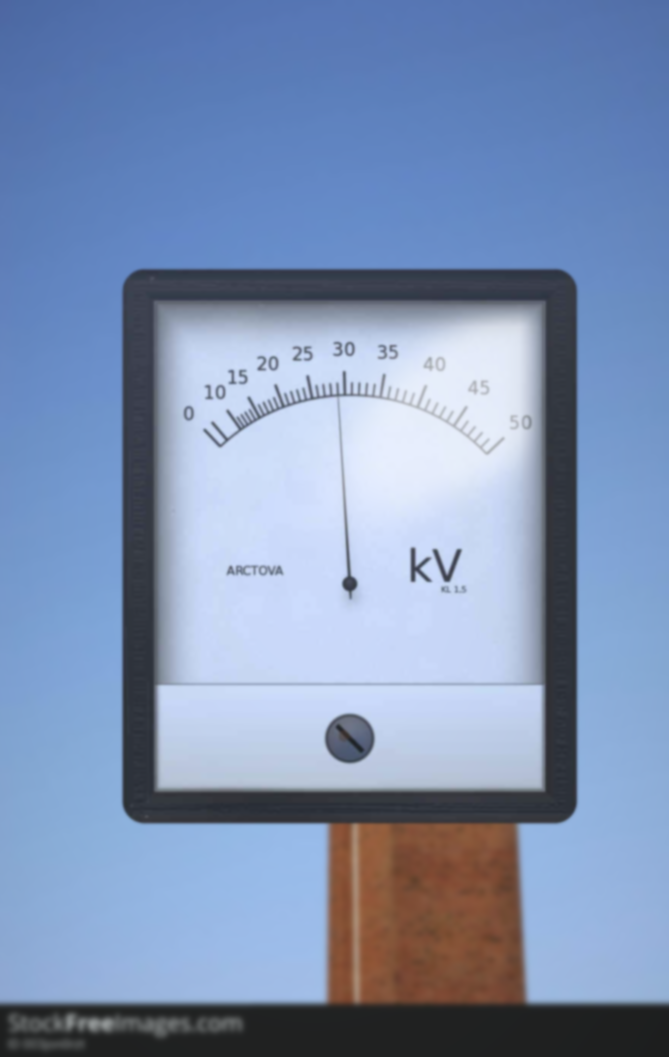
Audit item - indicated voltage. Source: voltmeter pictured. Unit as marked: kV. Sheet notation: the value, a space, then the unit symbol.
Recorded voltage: 29 kV
